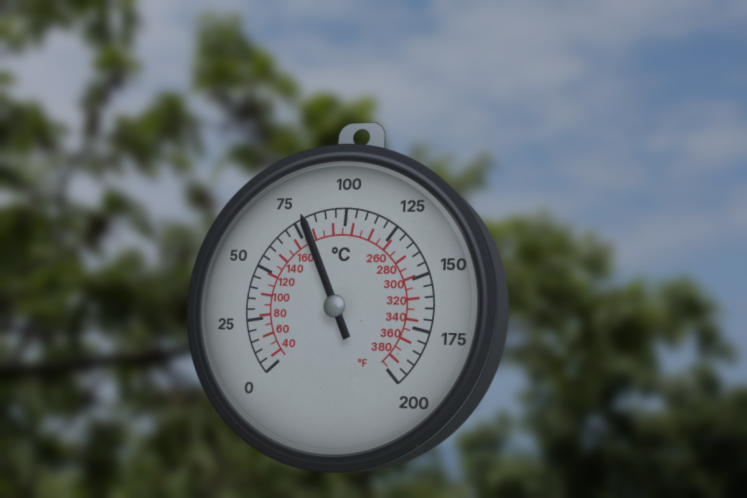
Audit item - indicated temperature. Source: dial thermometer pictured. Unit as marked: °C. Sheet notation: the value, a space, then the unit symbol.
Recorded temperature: 80 °C
